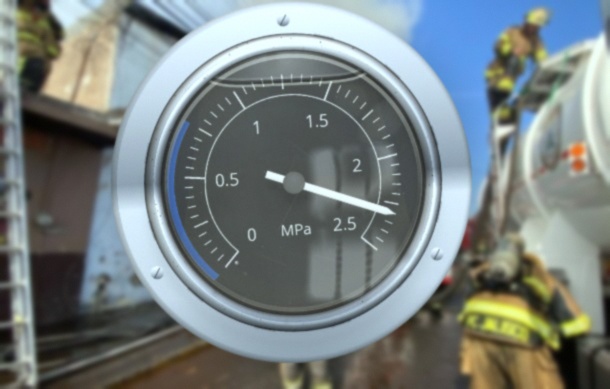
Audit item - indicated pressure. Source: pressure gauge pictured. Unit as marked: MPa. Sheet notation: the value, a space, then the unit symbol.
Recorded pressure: 2.3 MPa
